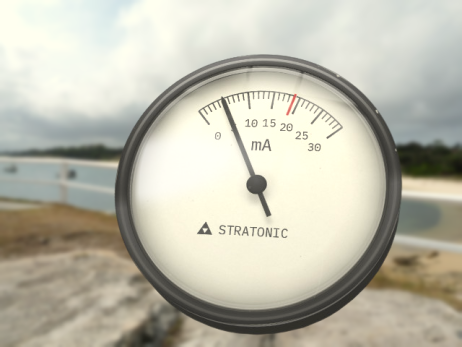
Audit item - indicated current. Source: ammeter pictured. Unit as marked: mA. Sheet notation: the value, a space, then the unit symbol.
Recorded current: 5 mA
